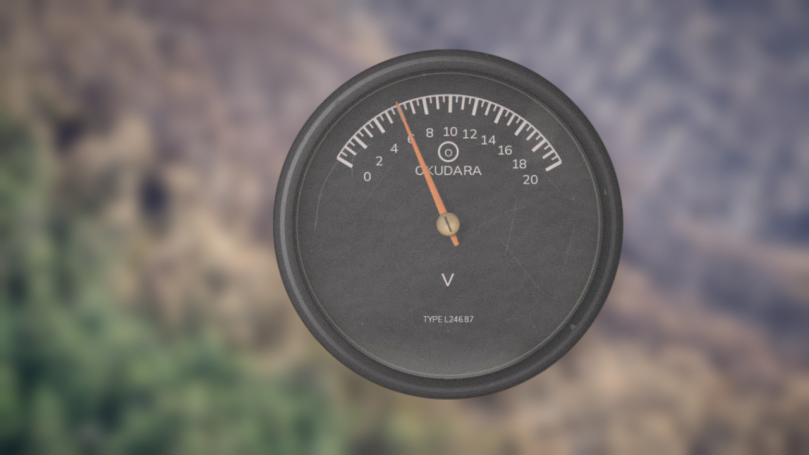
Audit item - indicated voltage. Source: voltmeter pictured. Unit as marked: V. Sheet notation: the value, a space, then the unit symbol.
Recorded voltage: 6 V
